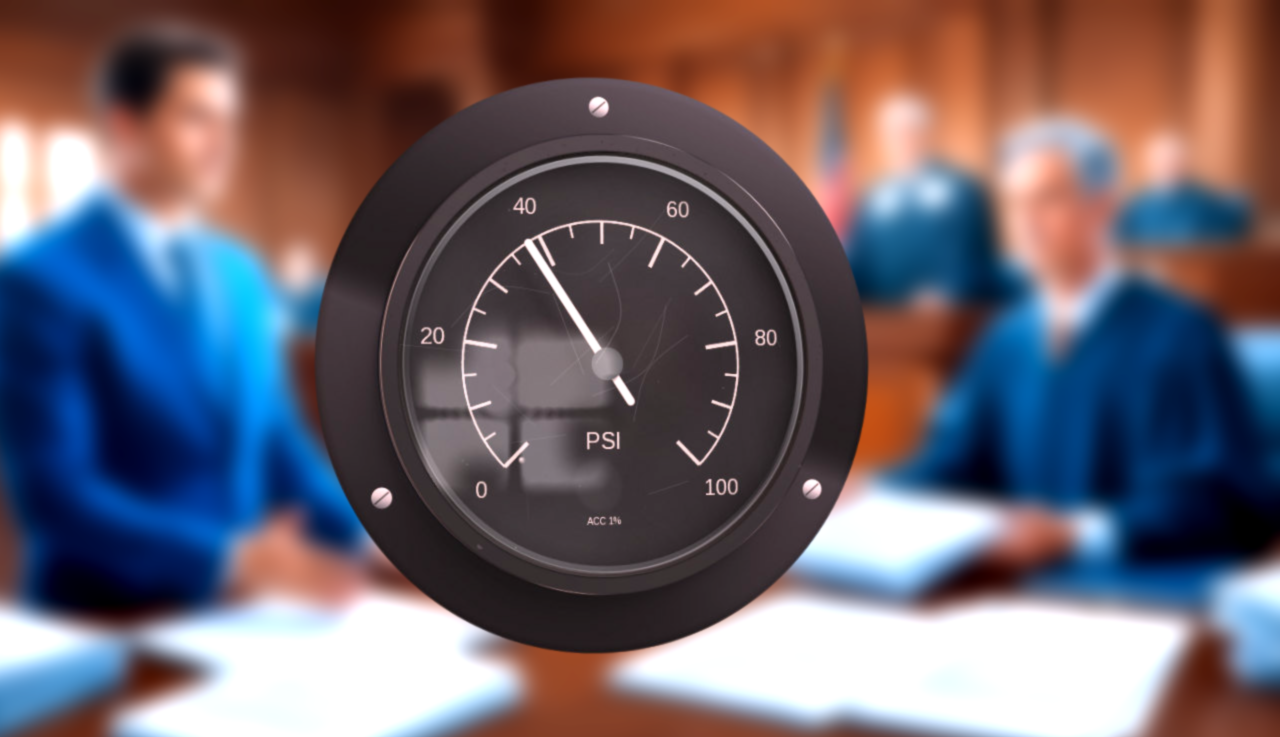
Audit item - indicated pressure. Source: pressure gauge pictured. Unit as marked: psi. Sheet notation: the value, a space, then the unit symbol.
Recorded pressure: 37.5 psi
